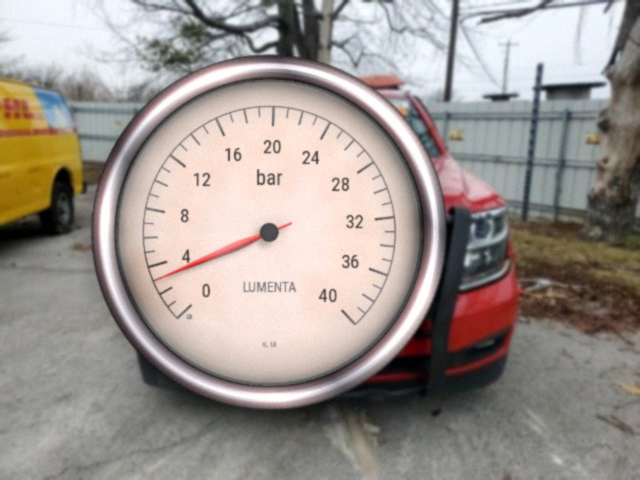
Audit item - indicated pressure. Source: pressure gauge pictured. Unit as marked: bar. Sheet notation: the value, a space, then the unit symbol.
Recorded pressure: 3 bar
